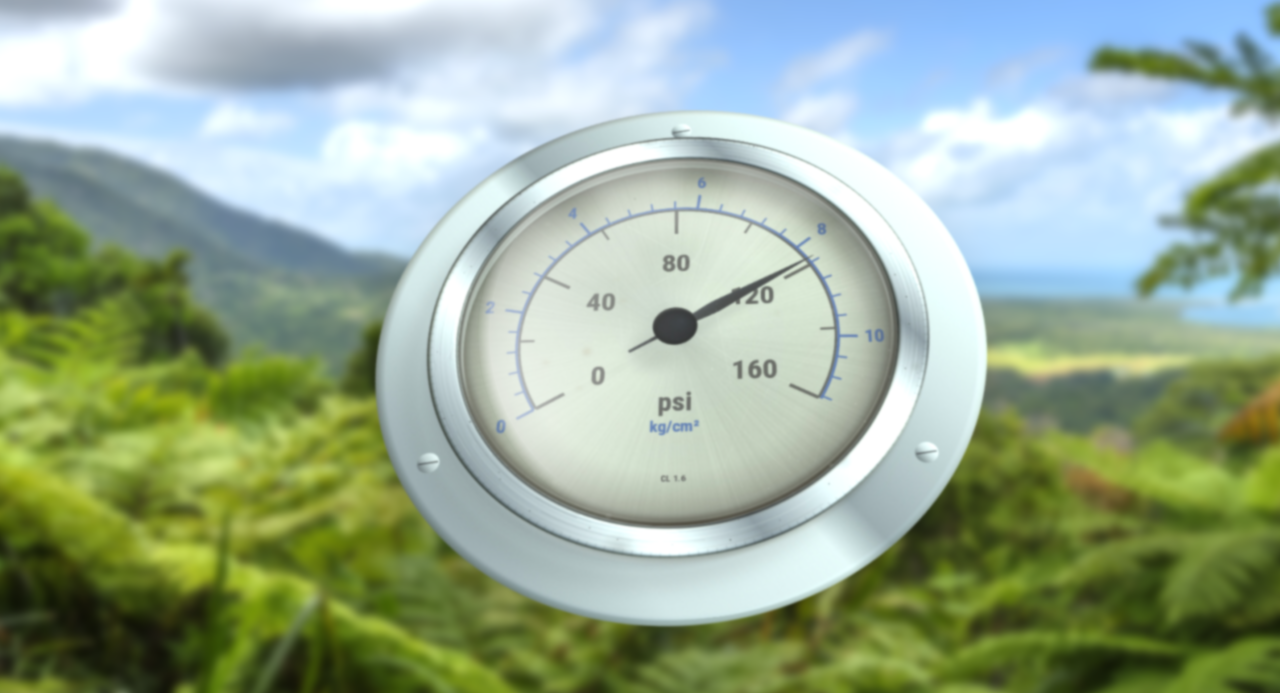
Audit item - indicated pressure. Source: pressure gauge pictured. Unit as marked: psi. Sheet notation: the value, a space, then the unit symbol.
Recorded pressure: 120 psi
